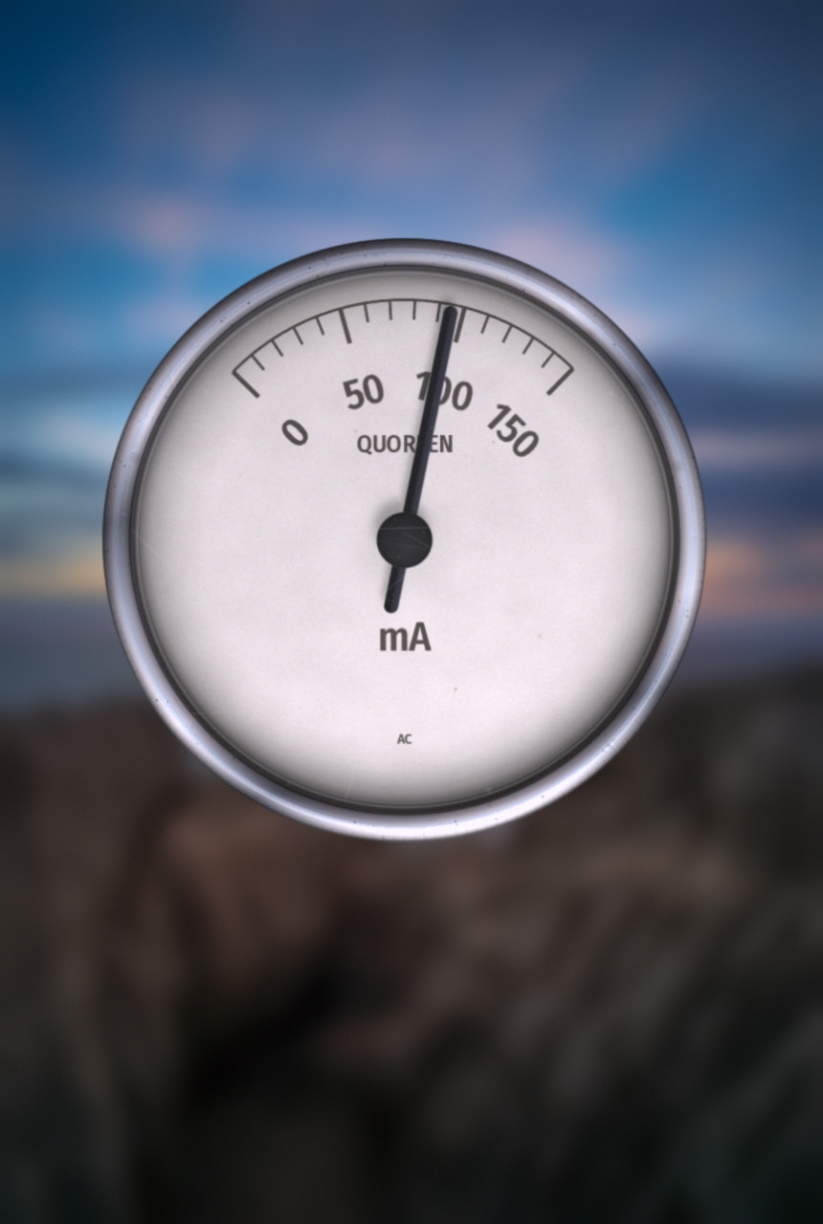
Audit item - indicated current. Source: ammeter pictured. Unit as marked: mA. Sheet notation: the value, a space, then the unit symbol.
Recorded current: 95 mA
